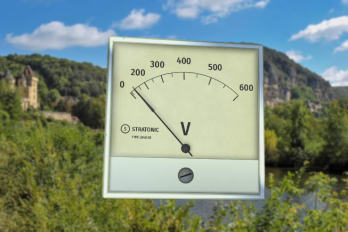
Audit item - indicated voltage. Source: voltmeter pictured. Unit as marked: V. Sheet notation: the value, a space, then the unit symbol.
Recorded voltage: 100 V
